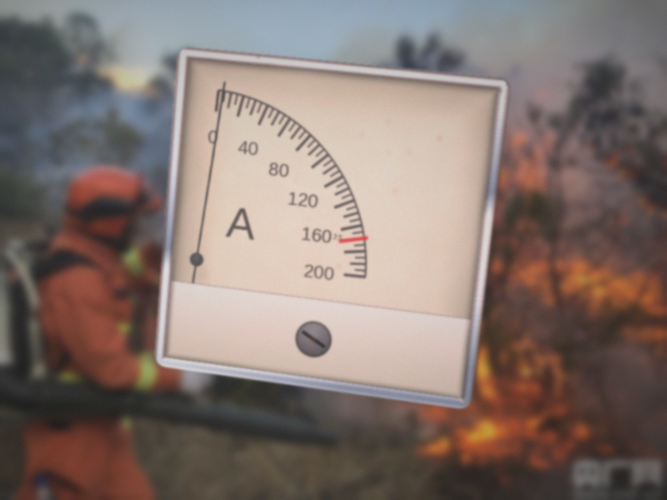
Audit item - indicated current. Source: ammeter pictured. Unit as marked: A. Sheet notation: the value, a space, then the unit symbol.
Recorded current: 5 A
